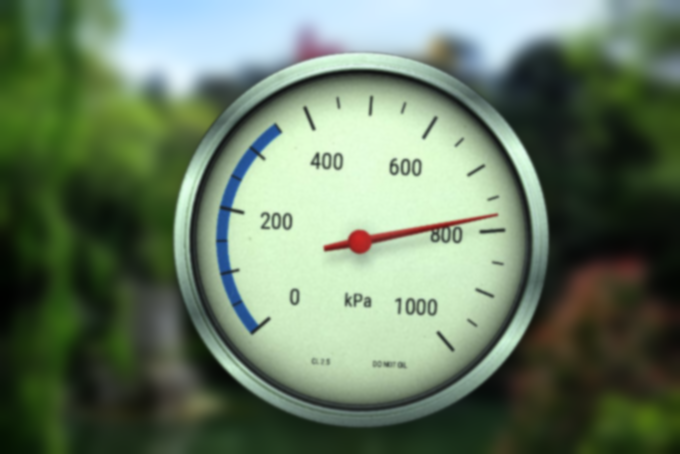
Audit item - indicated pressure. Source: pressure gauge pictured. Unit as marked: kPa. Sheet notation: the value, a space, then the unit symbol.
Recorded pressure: 775 kPa
